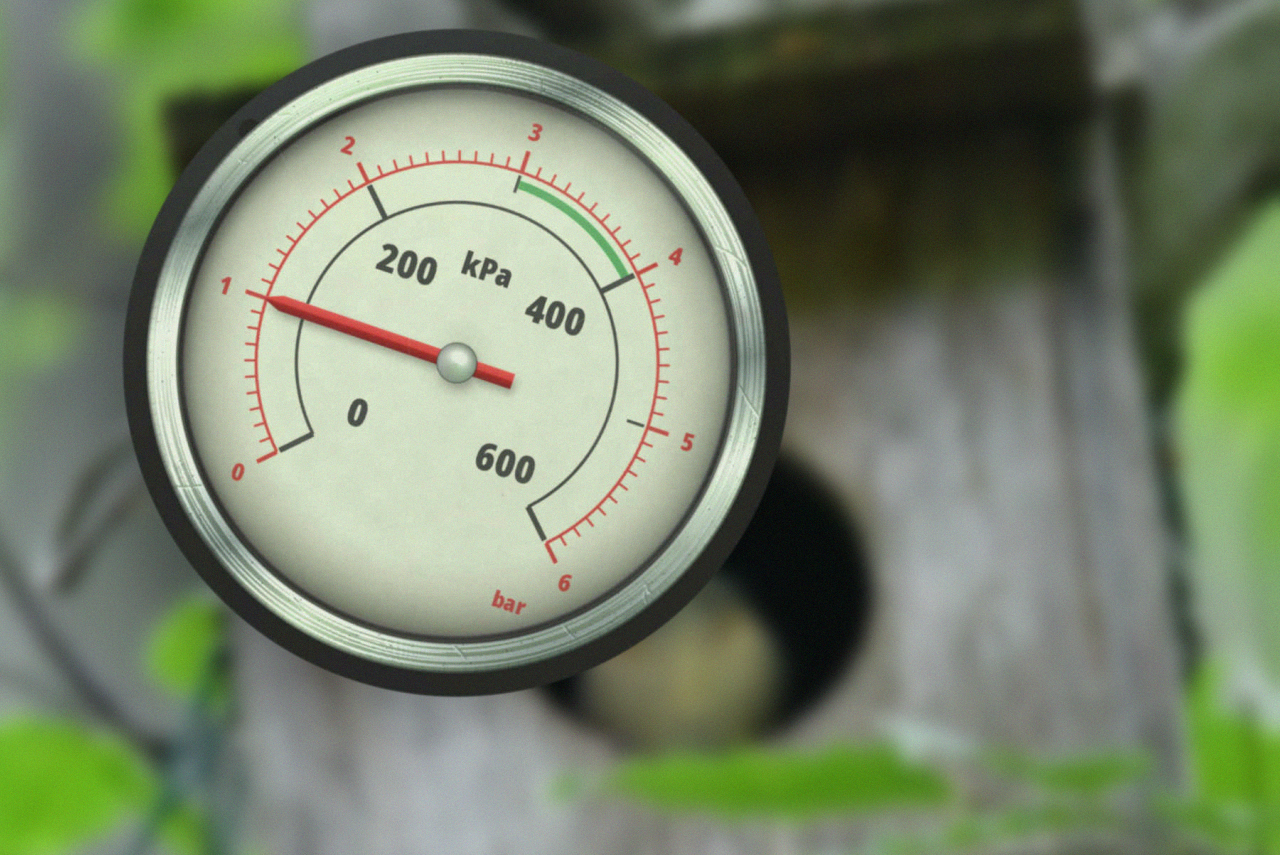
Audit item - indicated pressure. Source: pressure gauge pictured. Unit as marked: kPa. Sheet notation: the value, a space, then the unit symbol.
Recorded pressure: 100 kPa
